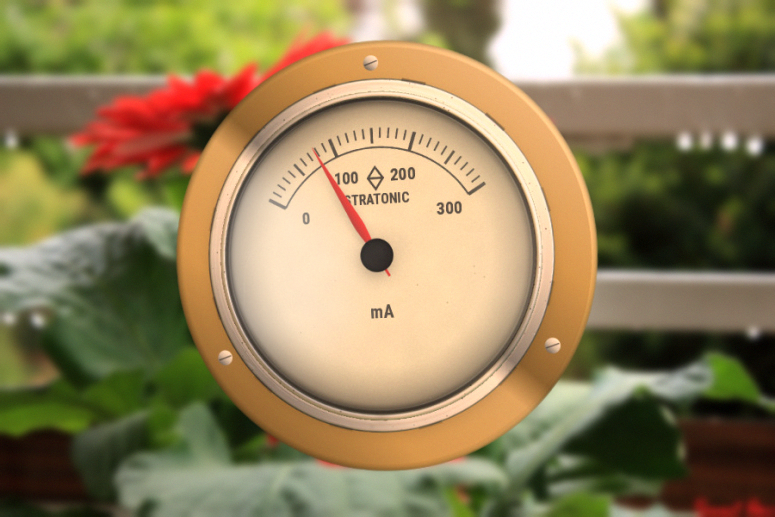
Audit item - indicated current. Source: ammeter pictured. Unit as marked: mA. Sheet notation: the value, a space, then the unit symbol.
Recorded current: 80 mA
